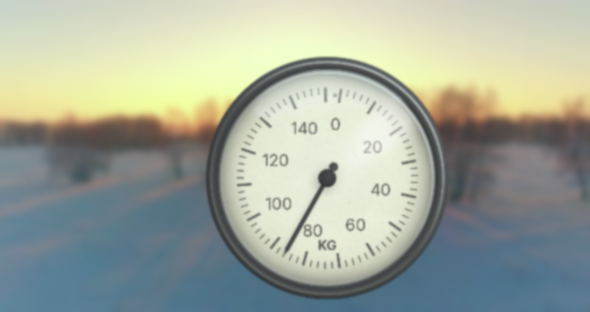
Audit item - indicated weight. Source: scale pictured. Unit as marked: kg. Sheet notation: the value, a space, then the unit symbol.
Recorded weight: 86 kg
